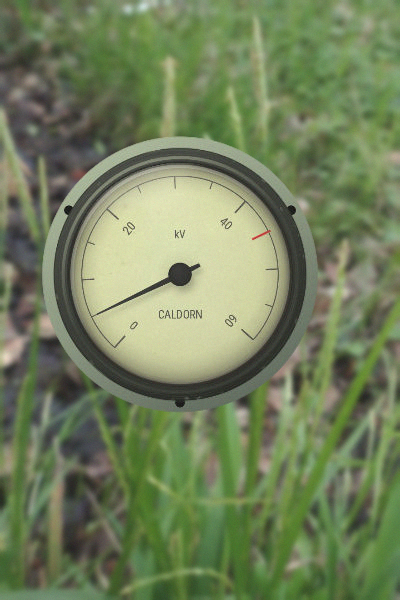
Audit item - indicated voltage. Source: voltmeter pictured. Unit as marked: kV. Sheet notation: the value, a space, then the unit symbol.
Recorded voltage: 5 kV
